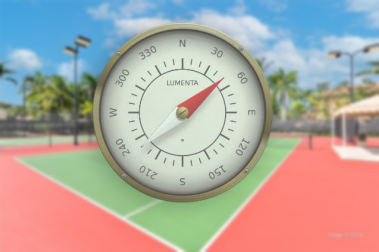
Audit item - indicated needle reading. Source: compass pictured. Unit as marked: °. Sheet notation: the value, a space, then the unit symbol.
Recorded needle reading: 50 °
